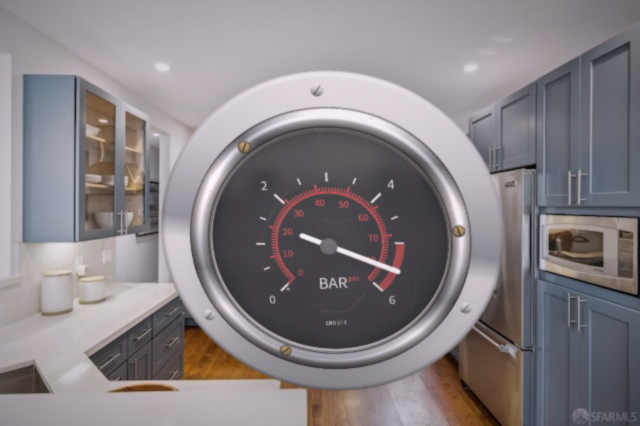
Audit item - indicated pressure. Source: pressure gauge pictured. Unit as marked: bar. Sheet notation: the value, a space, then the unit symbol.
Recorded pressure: 5.5 bar
